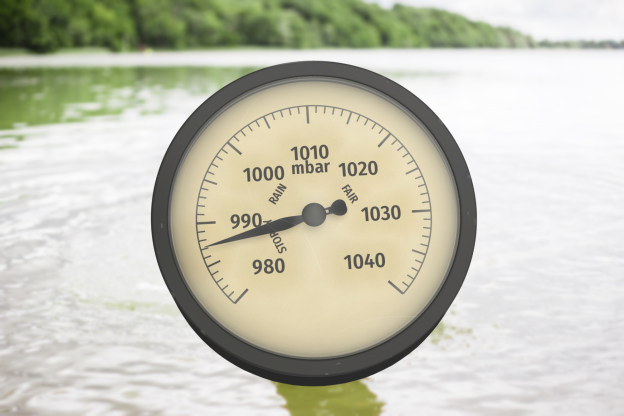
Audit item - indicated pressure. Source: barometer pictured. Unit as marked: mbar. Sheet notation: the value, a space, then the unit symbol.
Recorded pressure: 987 mbar
